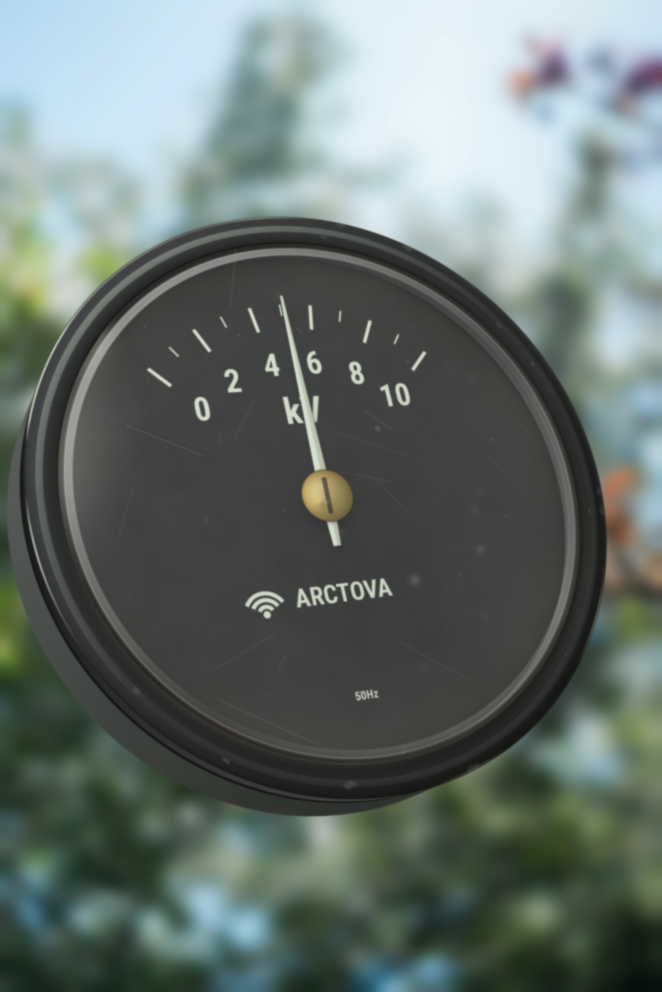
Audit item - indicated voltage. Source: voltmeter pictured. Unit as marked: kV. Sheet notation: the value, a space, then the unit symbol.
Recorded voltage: 5 kV
